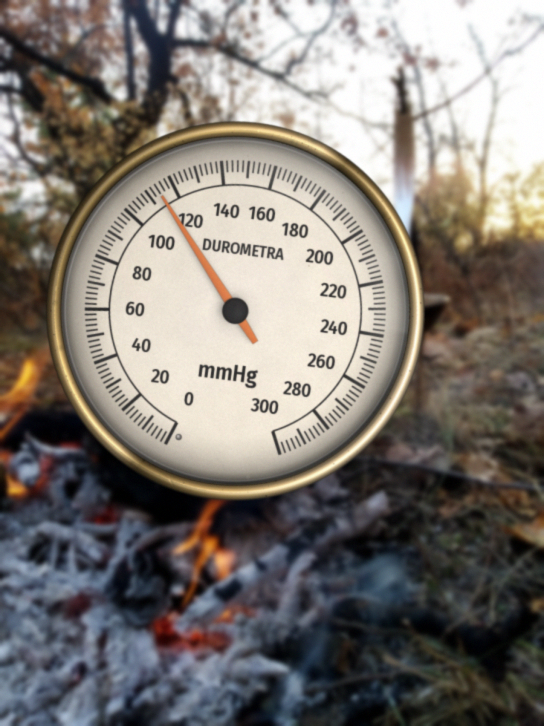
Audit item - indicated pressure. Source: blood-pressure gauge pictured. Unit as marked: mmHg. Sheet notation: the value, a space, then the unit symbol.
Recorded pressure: 114 mmHg
